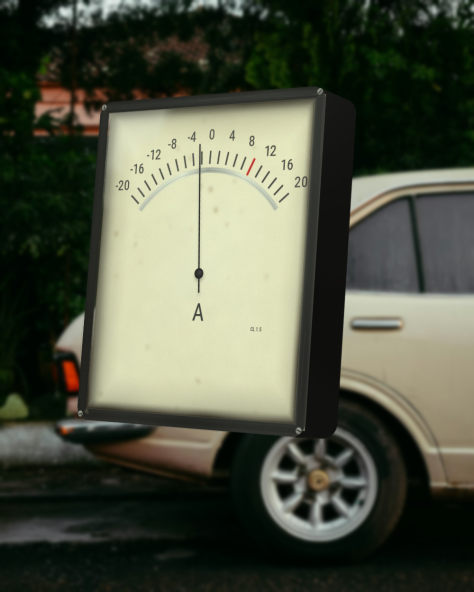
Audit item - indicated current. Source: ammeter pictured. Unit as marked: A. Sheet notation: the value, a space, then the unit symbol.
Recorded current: -2 A
